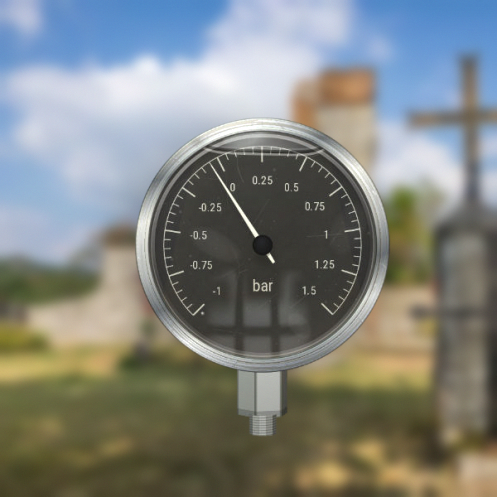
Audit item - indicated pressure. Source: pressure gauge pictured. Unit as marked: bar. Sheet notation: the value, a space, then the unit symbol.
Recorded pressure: -0.05 bar
